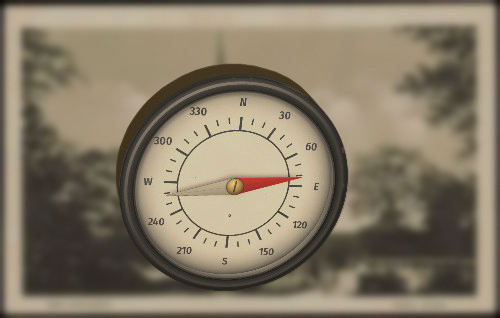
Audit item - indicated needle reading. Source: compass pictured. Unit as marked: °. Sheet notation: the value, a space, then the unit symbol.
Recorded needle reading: 80 °
